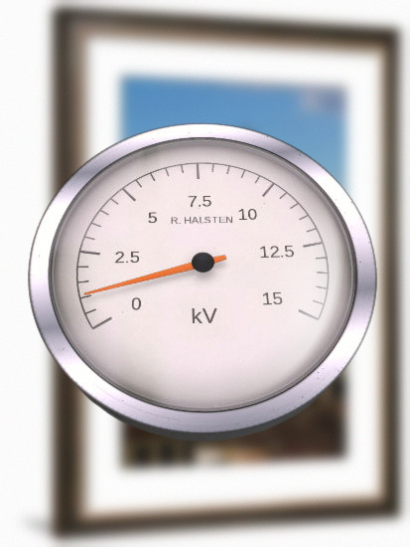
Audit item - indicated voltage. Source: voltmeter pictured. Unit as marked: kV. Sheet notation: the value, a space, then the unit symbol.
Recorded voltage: 1 kV
